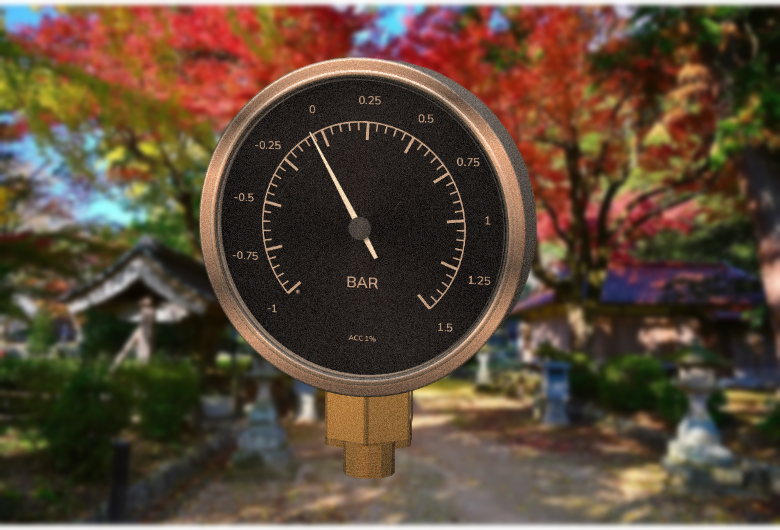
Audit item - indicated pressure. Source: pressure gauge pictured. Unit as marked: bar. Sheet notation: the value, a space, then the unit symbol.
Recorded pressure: -0.05 bar
